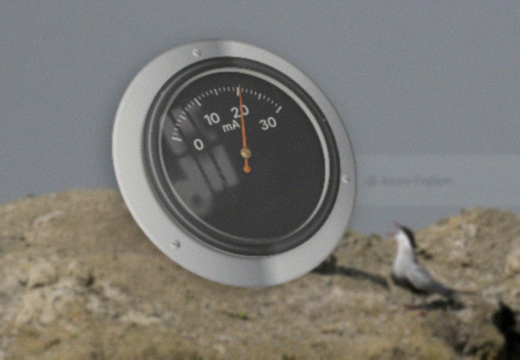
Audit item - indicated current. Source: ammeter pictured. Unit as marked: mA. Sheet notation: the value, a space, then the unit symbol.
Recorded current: 20 mA
